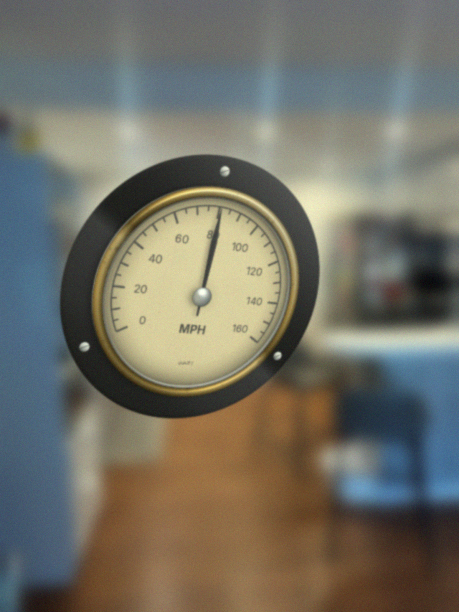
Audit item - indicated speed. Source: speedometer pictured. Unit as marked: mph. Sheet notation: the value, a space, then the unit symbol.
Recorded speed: 80 mph
